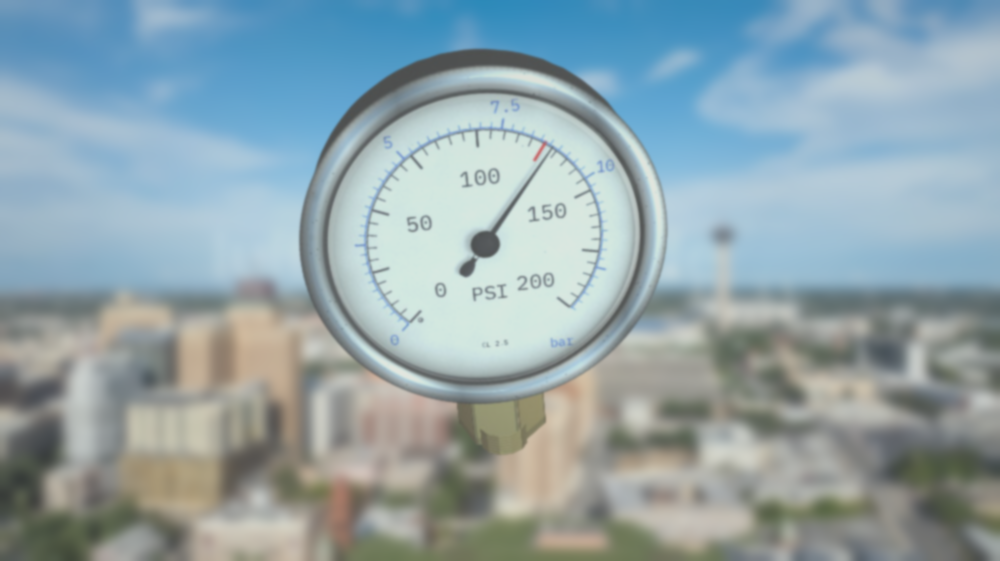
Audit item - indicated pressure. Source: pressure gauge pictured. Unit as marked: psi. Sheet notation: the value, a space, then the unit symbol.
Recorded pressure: 127.5 psi
